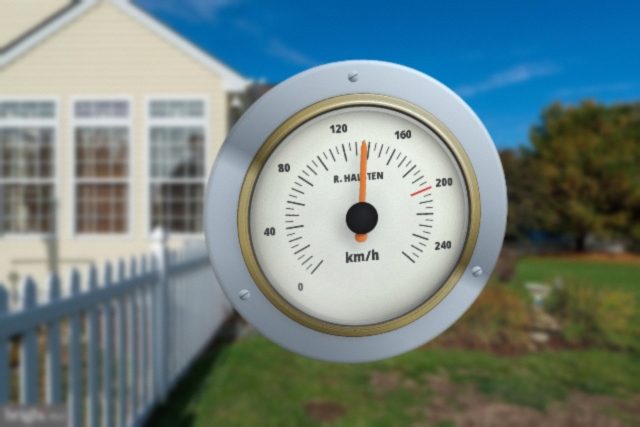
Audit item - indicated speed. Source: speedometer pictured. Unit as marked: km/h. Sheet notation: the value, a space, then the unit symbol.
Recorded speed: 135 km/h
